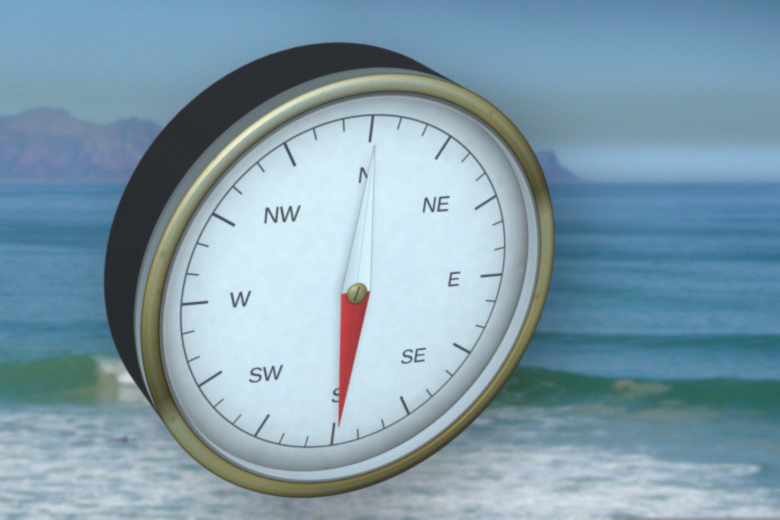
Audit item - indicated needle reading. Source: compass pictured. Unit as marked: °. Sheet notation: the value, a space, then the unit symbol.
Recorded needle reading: 180 °
